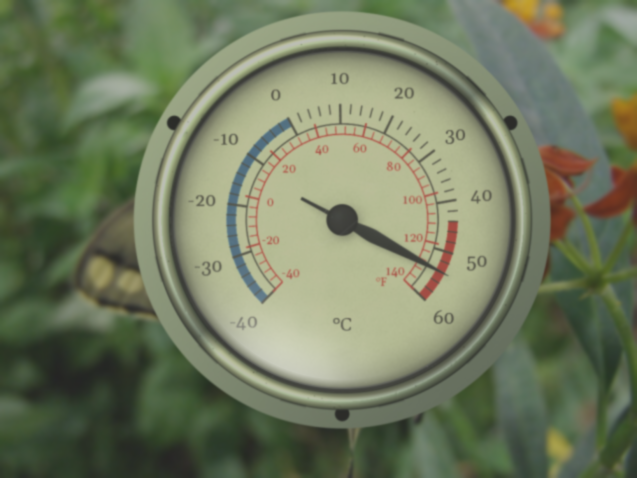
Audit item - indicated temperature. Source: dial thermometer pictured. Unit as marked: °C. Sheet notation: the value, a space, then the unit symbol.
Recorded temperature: 54 °C
